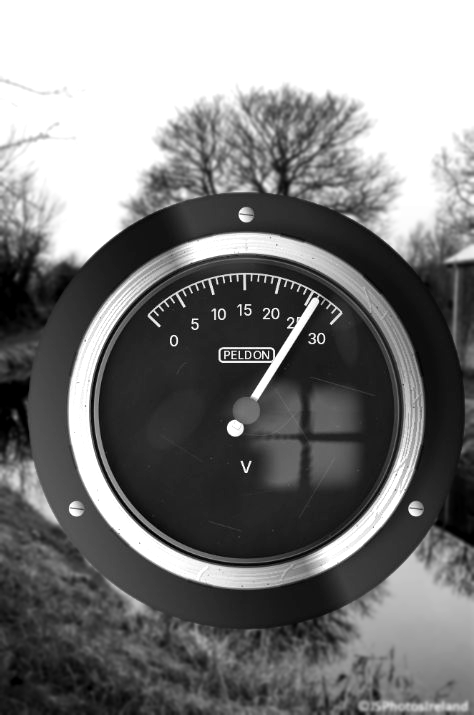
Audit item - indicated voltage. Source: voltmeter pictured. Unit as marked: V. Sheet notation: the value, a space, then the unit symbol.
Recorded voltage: 26 V
